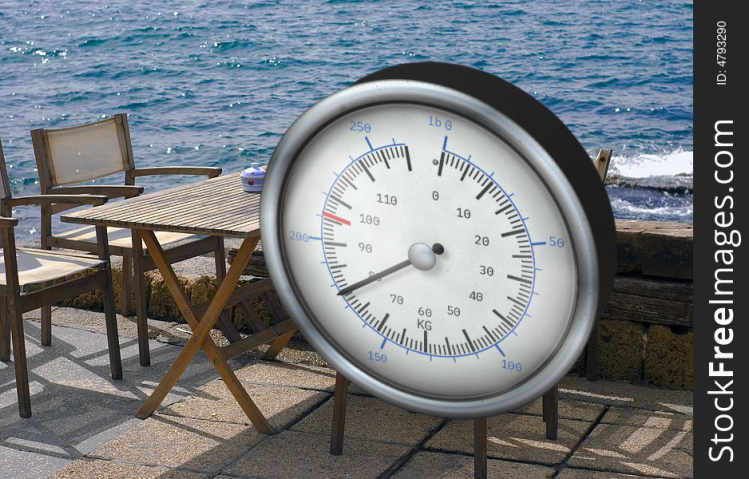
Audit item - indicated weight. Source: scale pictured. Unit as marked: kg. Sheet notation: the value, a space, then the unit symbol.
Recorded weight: 80 kg
